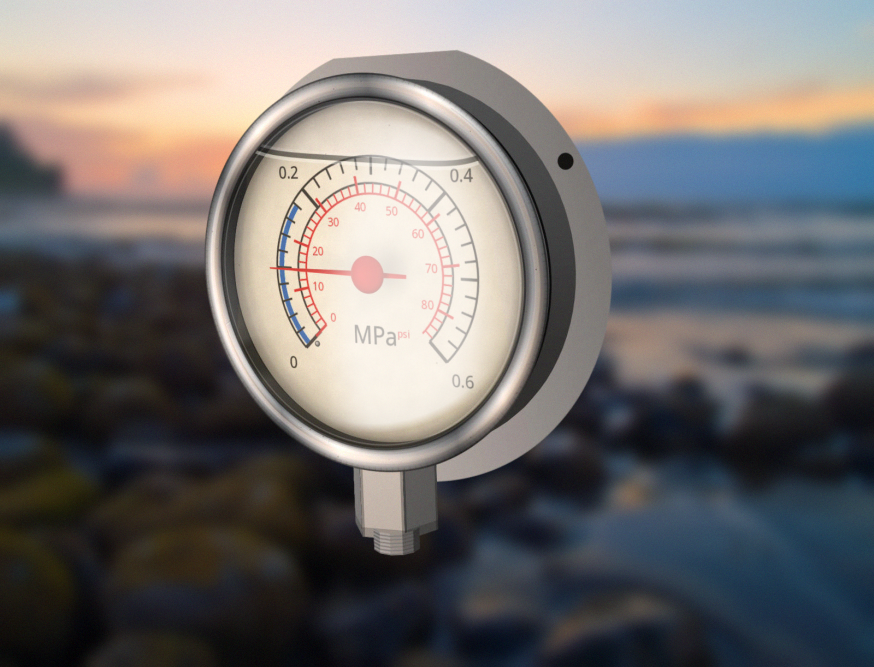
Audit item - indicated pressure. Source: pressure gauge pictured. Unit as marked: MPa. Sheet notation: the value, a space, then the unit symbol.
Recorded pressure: 0.1 MPa
